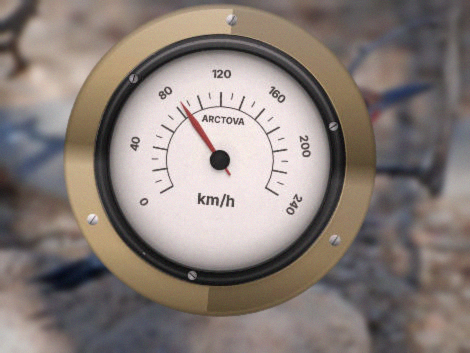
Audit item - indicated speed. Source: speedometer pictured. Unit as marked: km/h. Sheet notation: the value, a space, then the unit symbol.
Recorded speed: 85 km/h
